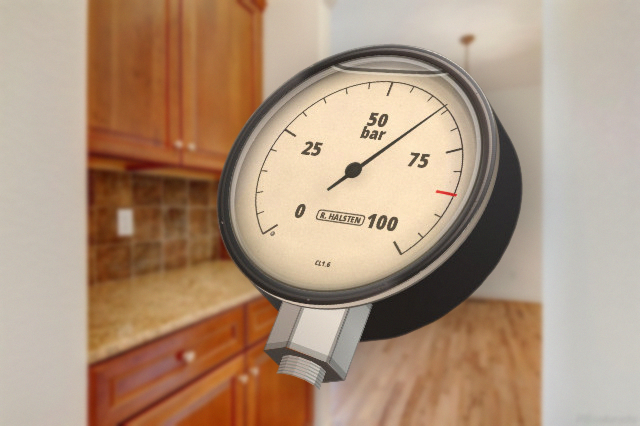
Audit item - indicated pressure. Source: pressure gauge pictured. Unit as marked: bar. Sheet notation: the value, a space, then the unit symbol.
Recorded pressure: 65 bar
